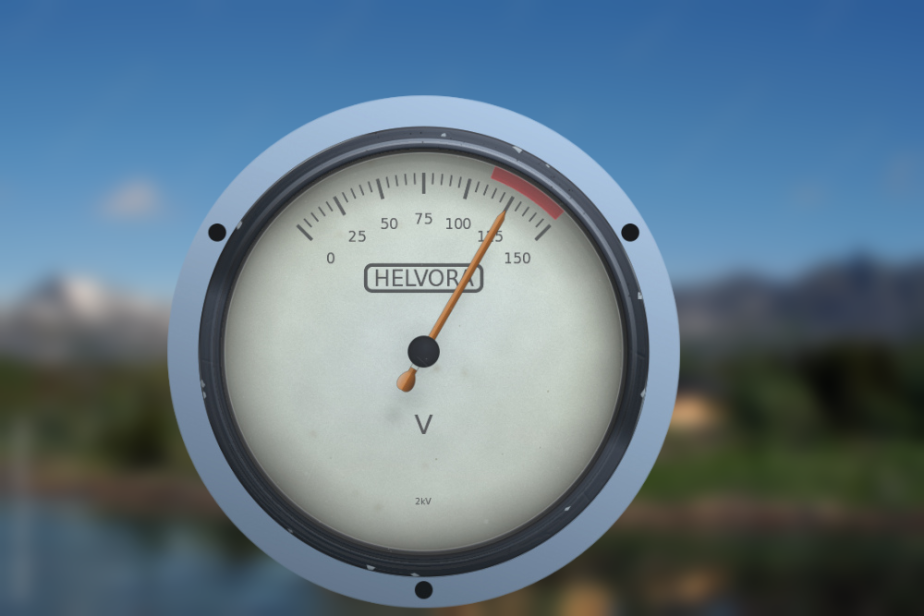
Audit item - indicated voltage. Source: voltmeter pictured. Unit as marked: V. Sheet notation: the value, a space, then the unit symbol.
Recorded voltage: 125 V
